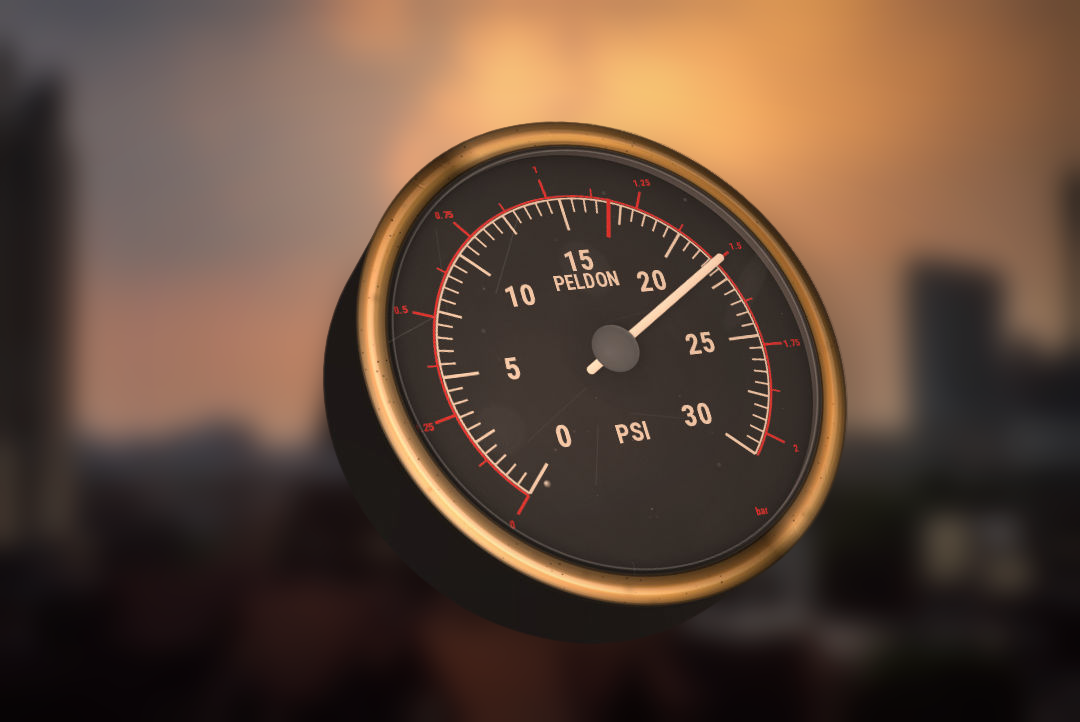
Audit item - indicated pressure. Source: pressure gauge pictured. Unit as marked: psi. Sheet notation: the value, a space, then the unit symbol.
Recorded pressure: 21.75 psi
